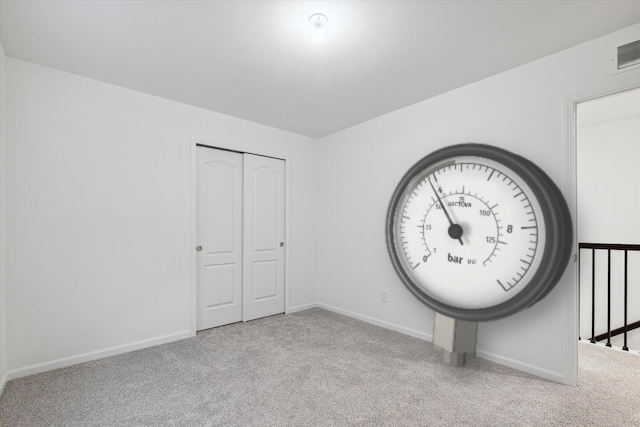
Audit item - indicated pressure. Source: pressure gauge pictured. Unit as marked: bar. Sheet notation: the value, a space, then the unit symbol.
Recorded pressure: 3.8 bar
